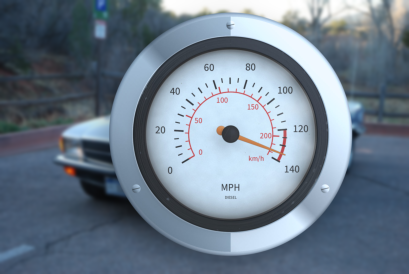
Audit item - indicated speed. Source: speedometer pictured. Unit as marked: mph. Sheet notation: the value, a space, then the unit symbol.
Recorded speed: 135 mph
